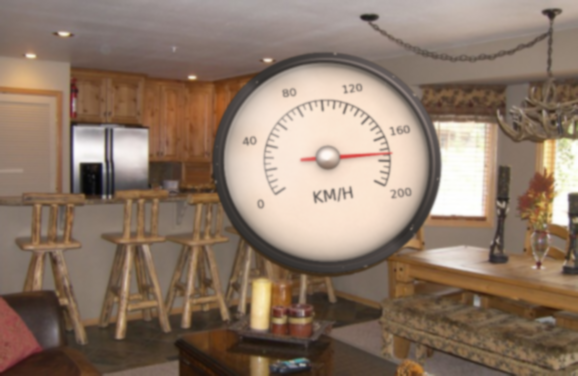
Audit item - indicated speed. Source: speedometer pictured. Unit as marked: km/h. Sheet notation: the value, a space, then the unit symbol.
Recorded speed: 175 km/h
